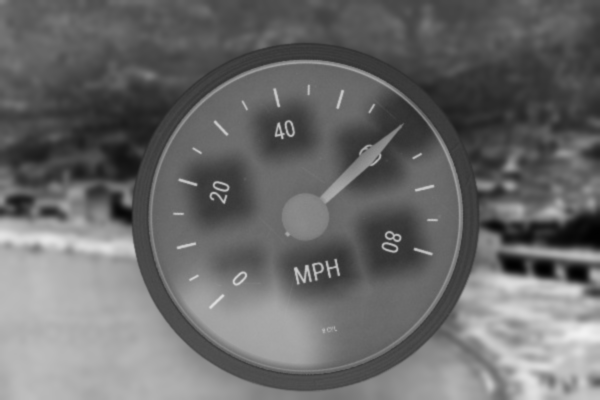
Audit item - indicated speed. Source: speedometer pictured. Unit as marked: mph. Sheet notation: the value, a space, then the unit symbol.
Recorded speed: 60 mph
